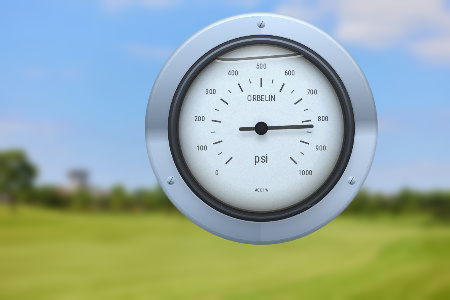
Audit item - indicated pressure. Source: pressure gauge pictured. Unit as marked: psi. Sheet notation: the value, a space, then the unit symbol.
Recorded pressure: 825 psi
